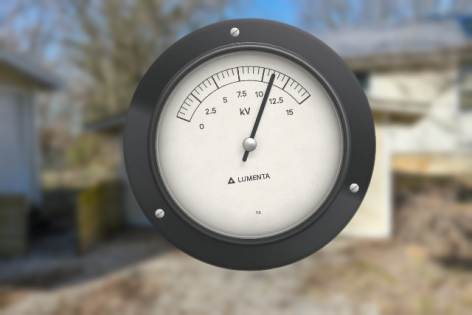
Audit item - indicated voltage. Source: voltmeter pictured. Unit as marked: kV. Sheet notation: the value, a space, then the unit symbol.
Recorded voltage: 11 kV
